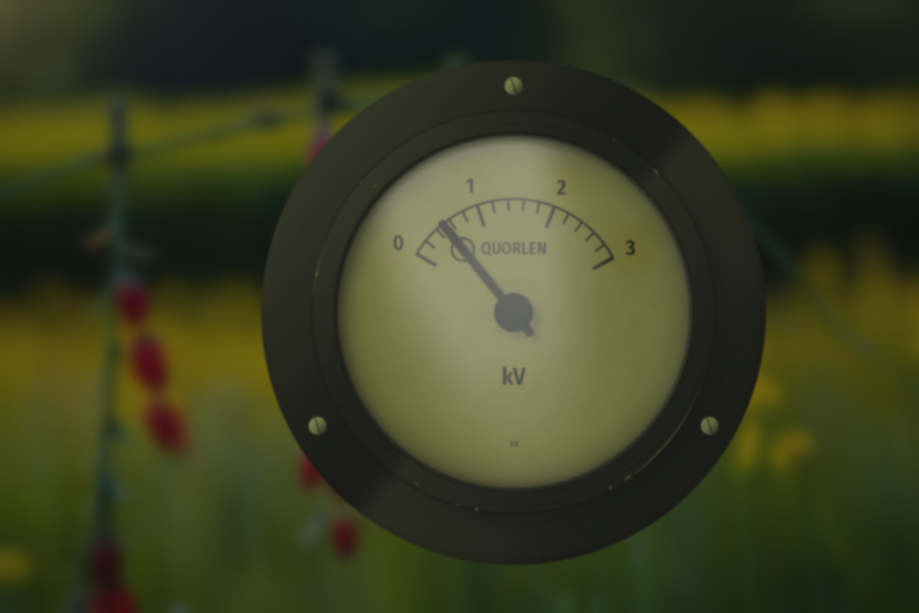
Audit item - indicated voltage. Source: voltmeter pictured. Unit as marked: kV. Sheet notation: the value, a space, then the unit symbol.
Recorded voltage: 0.5 kV
